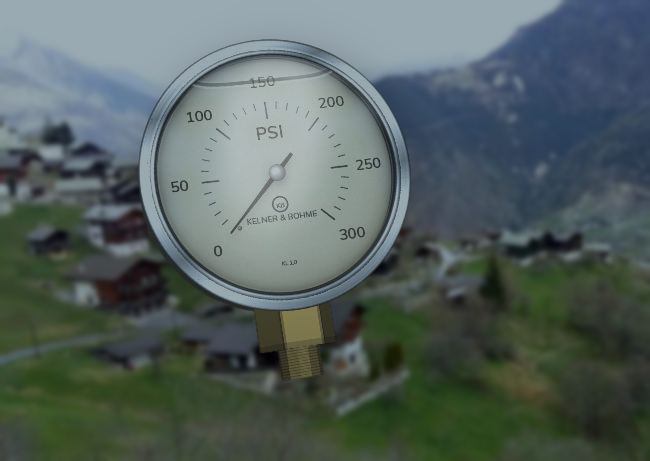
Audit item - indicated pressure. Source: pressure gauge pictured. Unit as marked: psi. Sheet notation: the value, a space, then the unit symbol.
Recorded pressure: 0 psi
